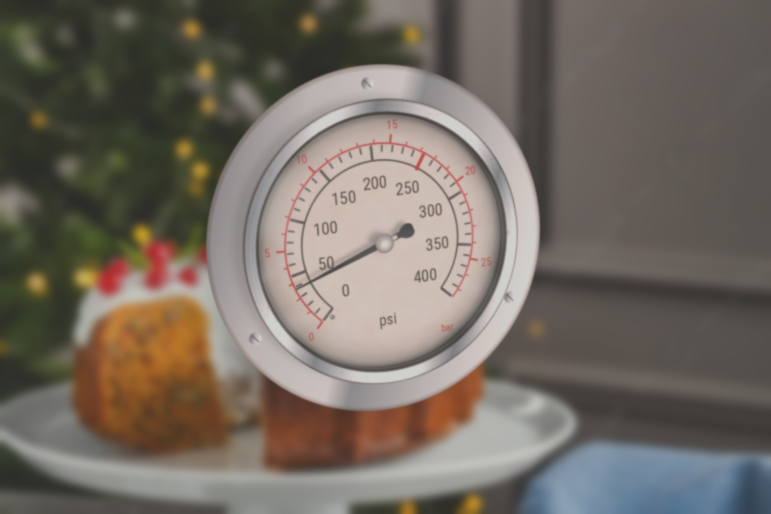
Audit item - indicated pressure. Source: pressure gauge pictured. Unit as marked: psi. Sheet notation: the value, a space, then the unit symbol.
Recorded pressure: 40 psi
